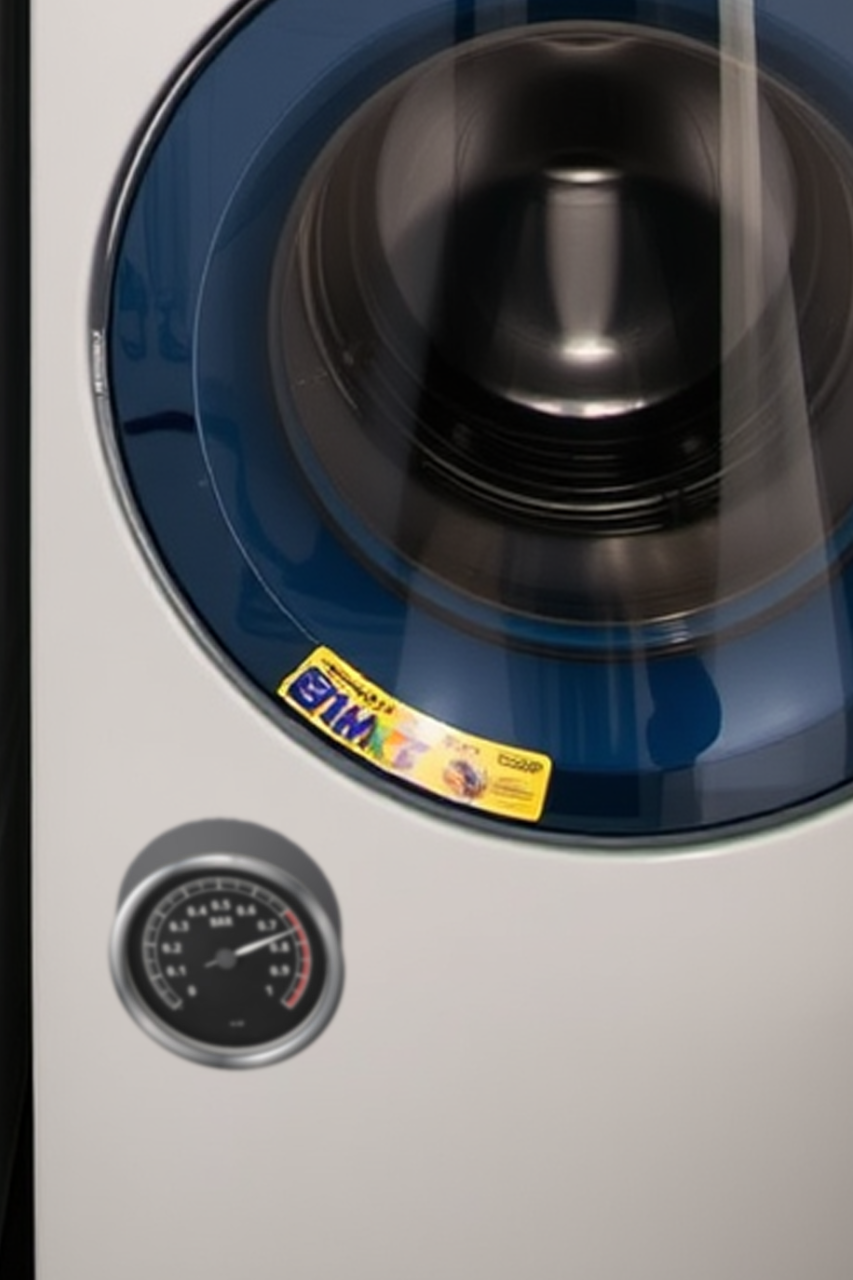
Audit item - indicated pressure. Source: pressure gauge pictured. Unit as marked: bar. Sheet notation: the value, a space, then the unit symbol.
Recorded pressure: 0.75 bar
